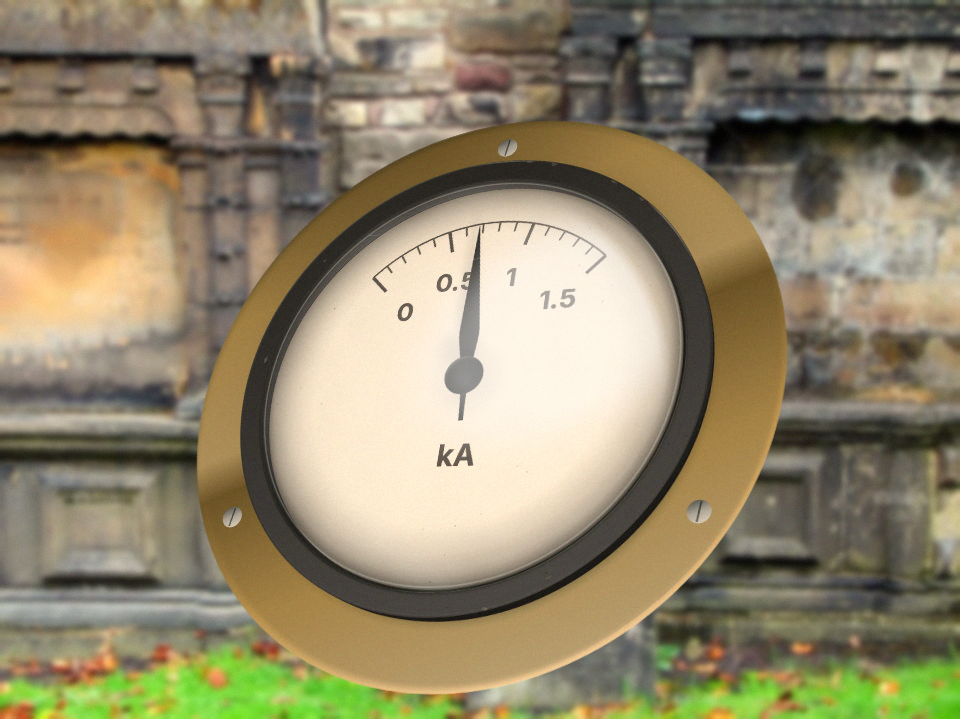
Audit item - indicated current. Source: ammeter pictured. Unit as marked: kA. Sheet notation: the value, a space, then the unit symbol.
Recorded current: 0.7 kA
